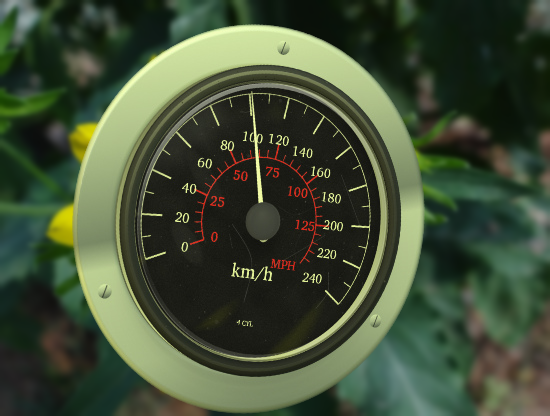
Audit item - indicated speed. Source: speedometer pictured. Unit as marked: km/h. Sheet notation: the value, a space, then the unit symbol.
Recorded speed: 100 km/h
